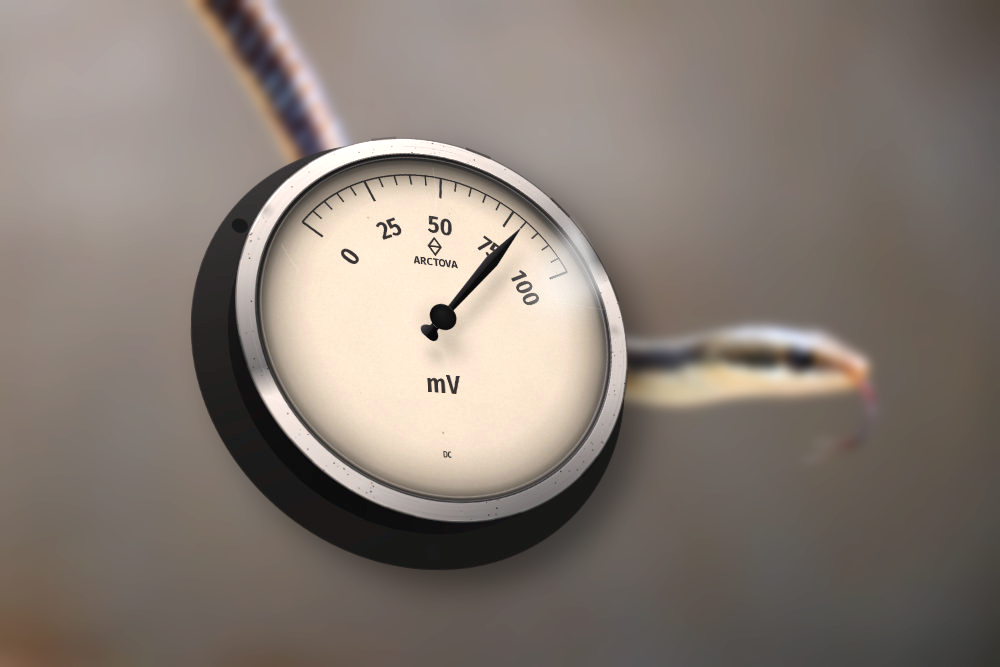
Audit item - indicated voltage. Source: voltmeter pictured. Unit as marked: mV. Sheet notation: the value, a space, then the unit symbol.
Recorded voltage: 80 mV
